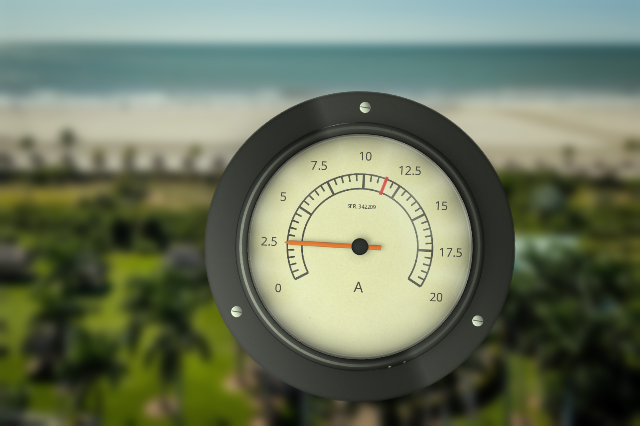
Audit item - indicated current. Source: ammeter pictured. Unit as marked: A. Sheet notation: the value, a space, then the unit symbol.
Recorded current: 2.5 A
